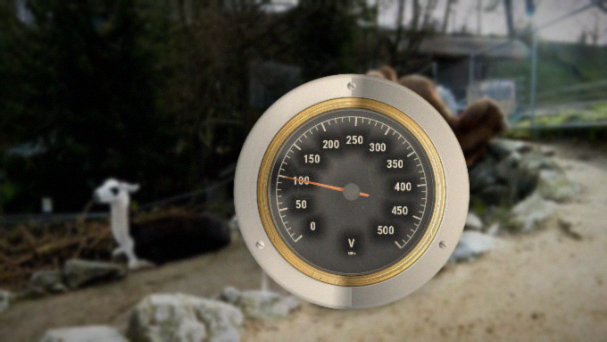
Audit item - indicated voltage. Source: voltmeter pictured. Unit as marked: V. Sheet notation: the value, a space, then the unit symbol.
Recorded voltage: 100 V
